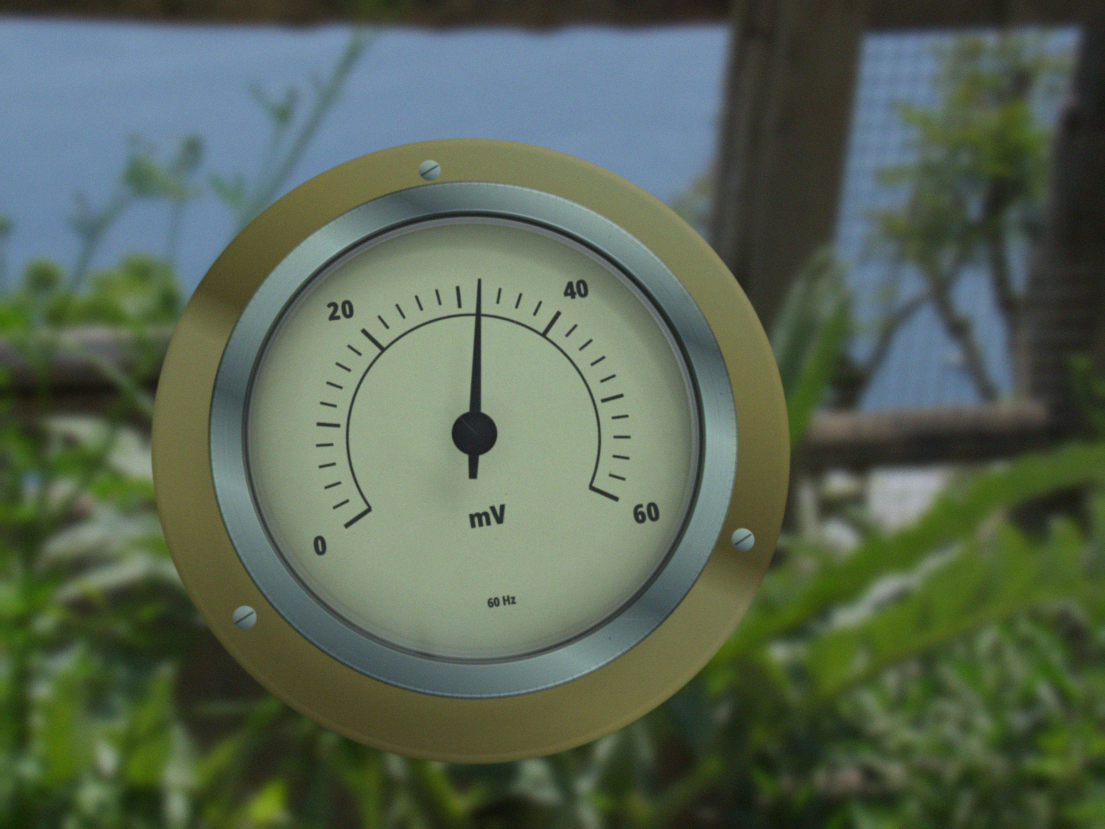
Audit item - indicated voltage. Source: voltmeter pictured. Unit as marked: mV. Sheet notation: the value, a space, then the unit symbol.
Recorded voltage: 32 mV
